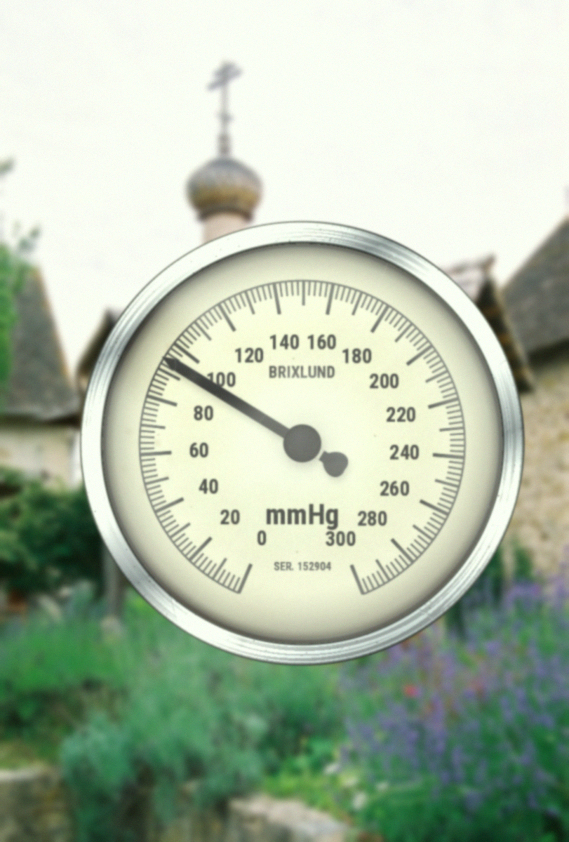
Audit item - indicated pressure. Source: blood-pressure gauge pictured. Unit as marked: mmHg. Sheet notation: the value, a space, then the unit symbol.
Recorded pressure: 94 mmHg
